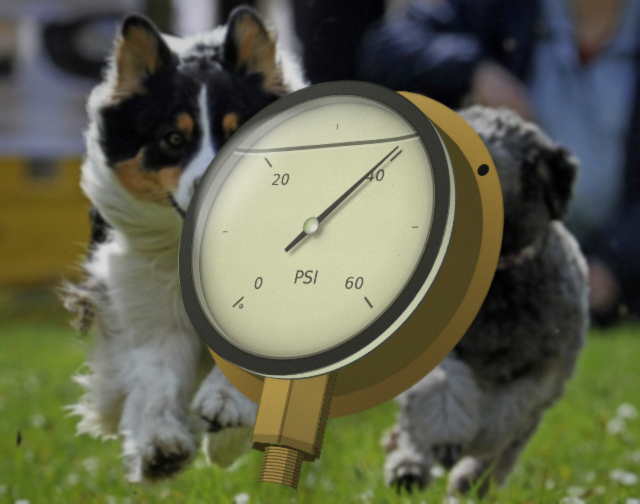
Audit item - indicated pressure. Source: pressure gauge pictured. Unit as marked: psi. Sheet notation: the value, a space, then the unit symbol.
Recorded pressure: 40 psi
